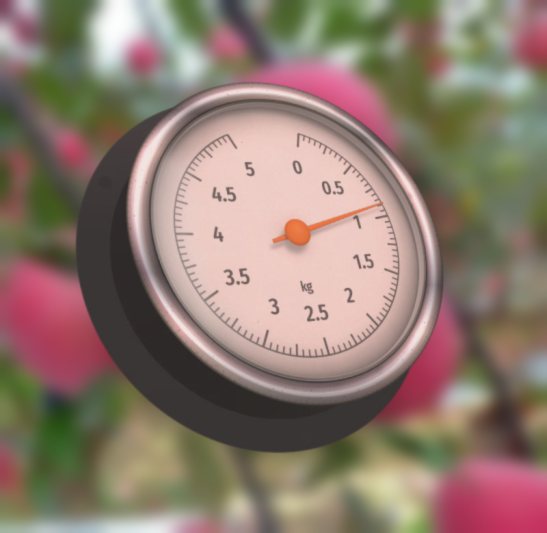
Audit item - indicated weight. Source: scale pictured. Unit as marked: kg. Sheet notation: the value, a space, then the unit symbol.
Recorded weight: 0.9 kg
